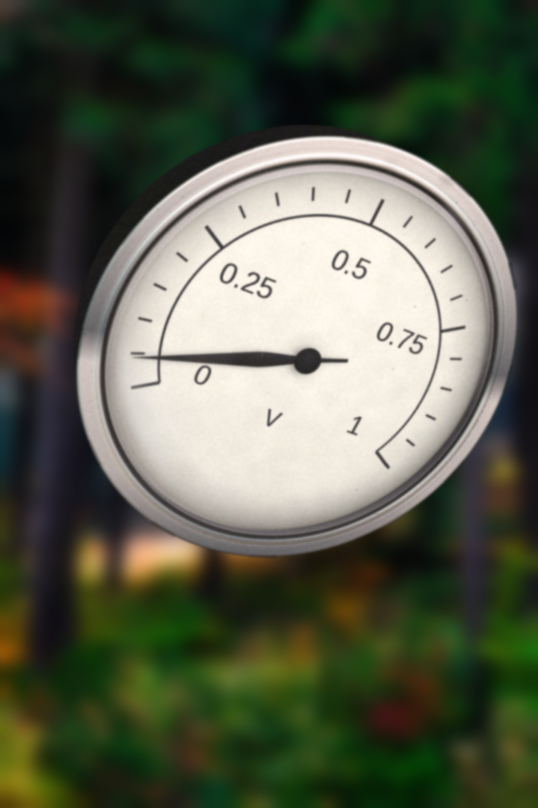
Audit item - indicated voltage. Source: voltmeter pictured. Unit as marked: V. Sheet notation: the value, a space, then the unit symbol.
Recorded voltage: 0.05 V
